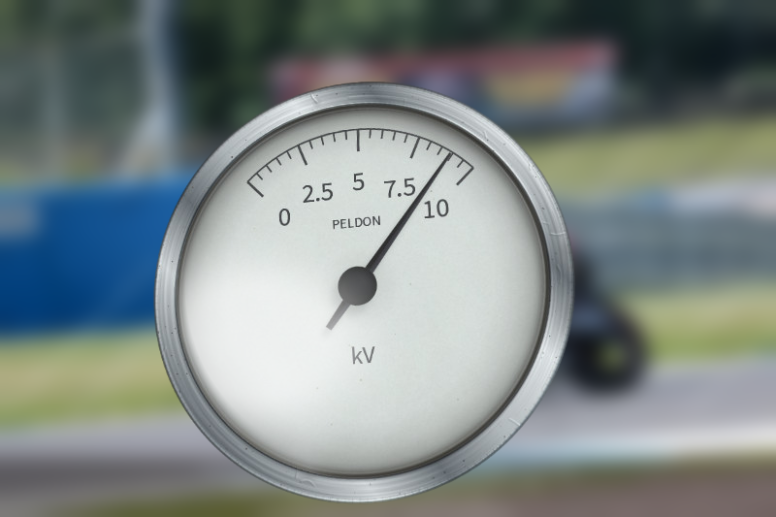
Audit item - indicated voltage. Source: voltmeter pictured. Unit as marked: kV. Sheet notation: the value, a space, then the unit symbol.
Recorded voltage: 9 kV
